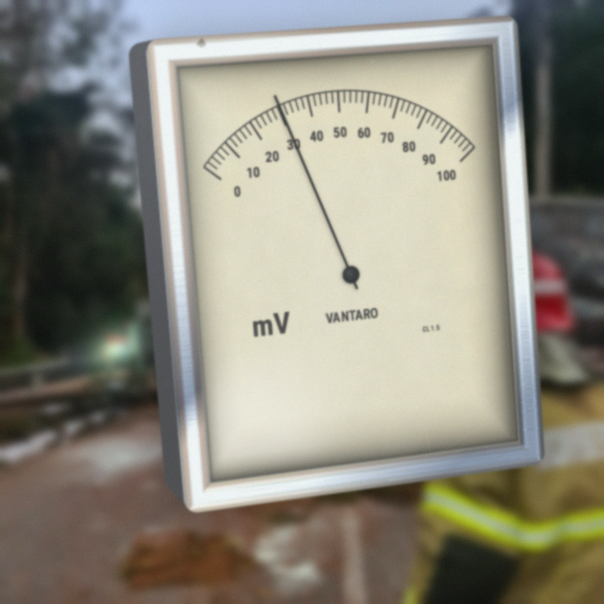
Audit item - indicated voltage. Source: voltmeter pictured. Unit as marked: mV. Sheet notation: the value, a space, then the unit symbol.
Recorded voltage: 30 mV
